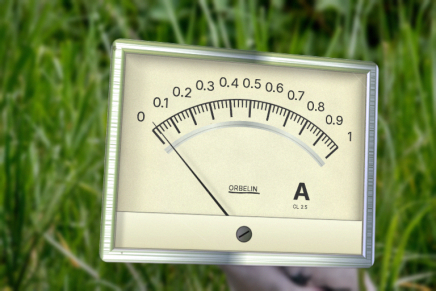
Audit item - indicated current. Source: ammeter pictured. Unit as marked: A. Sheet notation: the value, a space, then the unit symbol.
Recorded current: 0.02 A
